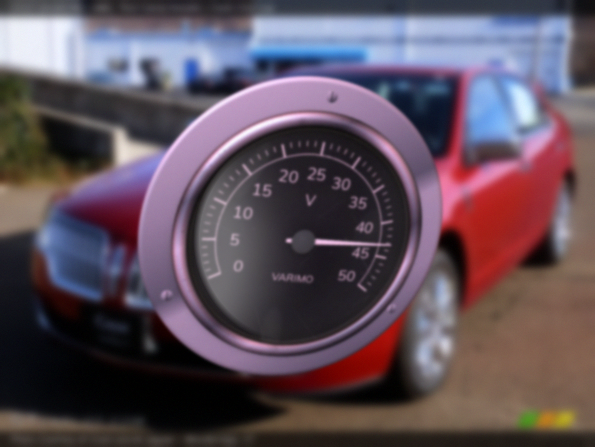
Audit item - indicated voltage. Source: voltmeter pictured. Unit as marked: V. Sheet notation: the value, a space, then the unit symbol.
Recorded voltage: 43 V
